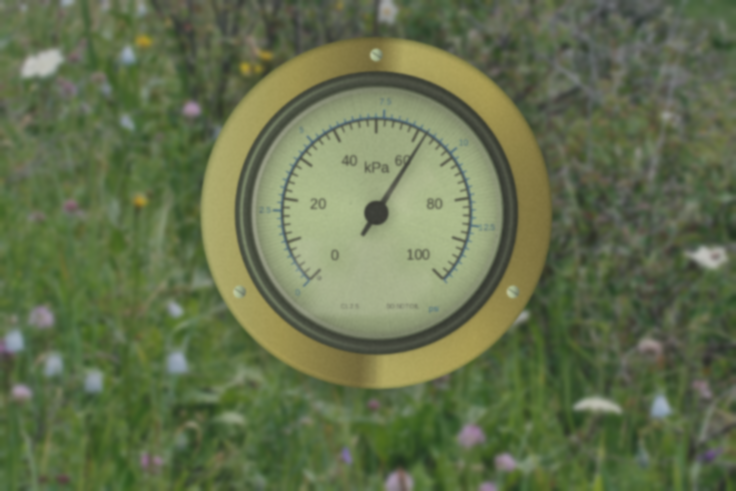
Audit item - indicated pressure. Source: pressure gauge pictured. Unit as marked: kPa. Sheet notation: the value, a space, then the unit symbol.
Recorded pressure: 62 kPa
